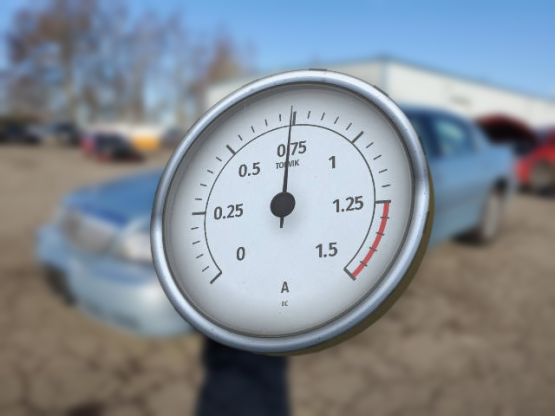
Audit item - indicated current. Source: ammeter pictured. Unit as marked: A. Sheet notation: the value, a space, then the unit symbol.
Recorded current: 0.75 A
